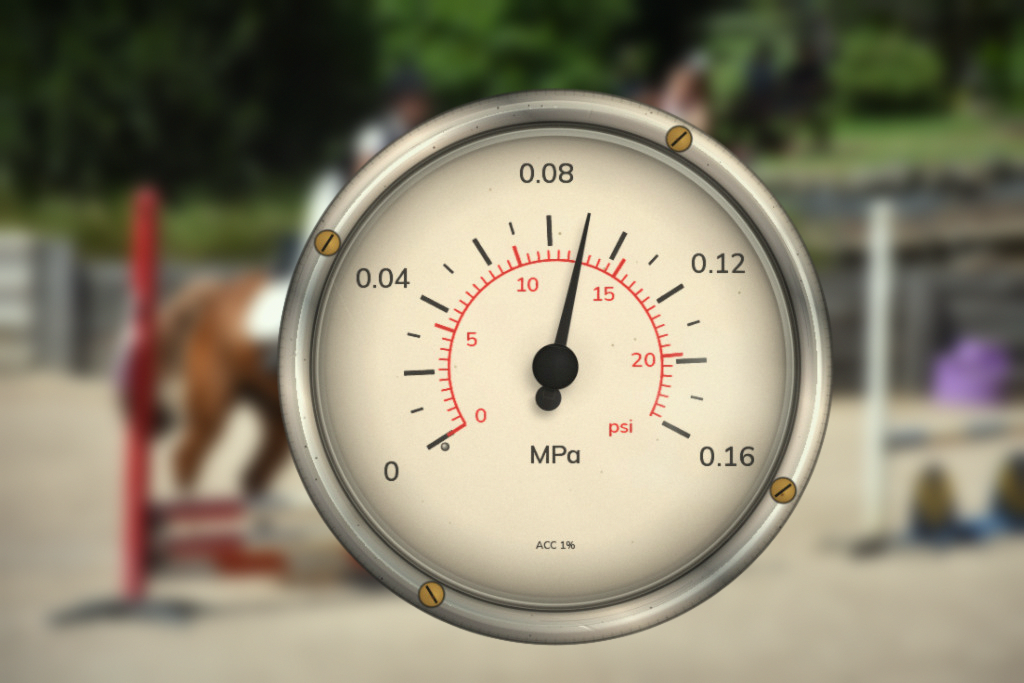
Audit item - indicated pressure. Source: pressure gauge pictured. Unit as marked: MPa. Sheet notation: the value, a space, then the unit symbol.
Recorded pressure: 0.09 MPa
